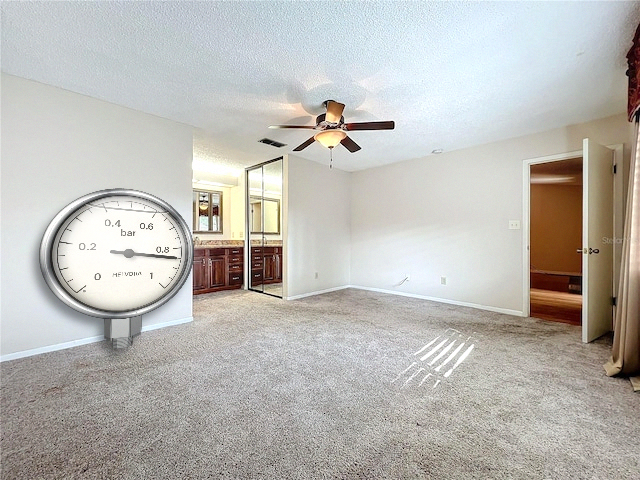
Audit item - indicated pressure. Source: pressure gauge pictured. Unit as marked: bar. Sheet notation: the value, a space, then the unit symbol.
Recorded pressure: 0.85 bar
